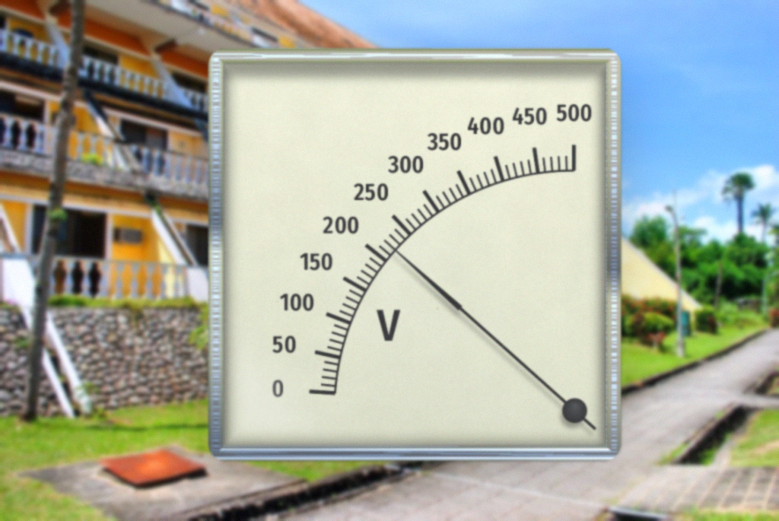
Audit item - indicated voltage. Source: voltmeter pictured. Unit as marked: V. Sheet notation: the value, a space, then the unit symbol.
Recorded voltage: 220 V
